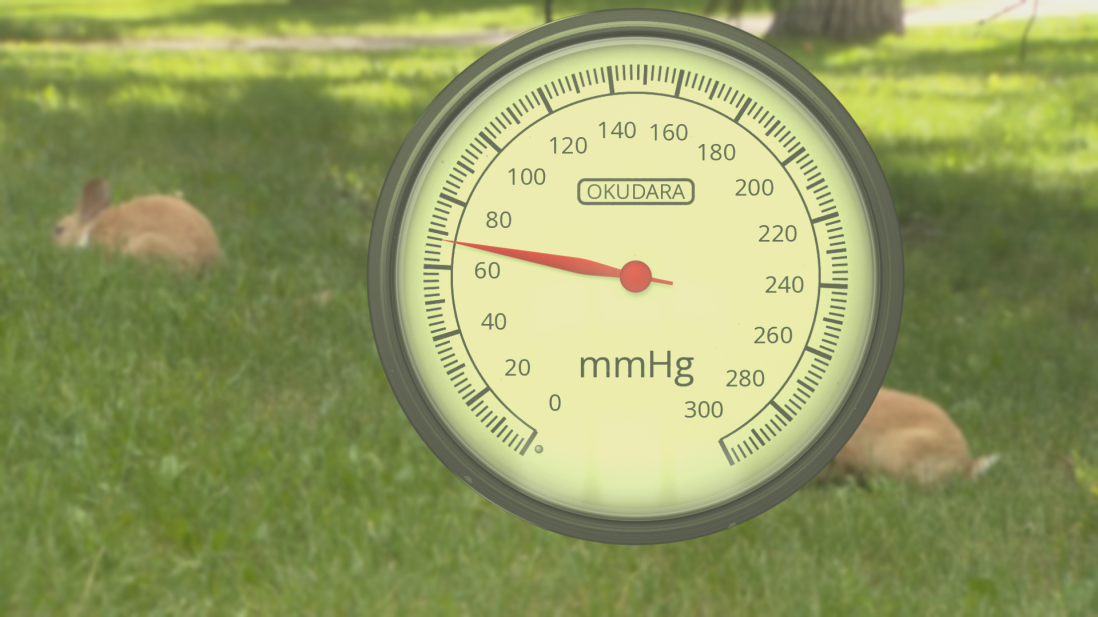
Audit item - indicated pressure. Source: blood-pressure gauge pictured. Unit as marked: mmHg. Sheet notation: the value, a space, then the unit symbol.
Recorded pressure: 68 mmHg
